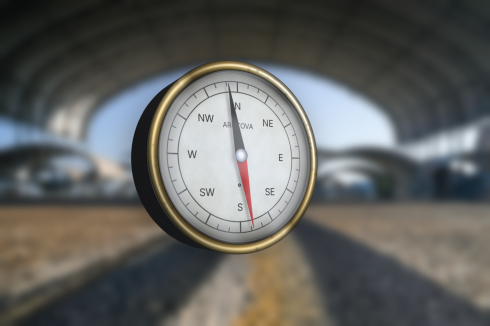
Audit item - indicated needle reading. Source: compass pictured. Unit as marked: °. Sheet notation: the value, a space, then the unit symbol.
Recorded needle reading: 170 °
